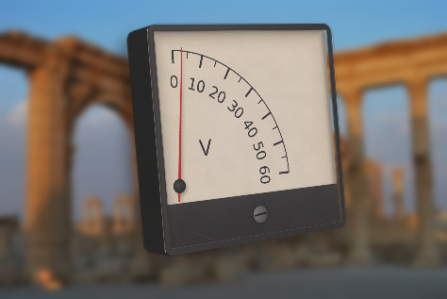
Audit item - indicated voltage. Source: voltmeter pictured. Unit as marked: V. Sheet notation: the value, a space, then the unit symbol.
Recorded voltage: 2.5 V
